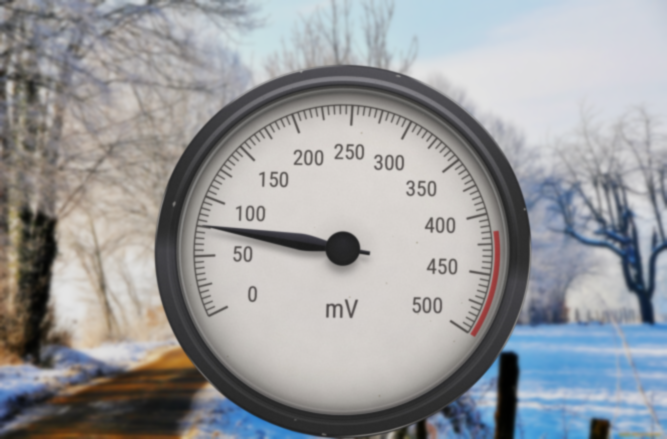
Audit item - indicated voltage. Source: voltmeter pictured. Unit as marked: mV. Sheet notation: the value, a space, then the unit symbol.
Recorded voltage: 75 mV
